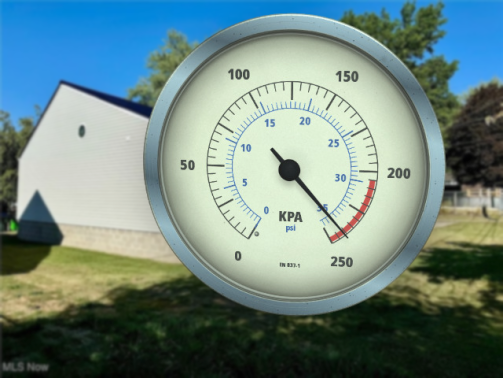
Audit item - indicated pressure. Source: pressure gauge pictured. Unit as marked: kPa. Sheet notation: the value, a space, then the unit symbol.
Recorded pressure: 240 kPa
